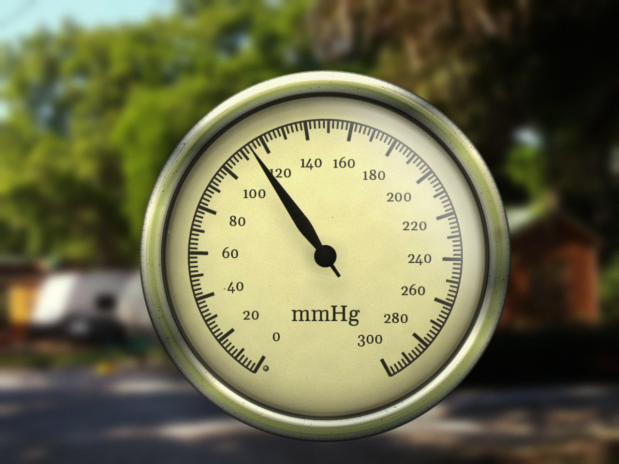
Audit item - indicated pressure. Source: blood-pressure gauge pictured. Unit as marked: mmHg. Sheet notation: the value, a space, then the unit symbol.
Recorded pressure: 114 mmHg
